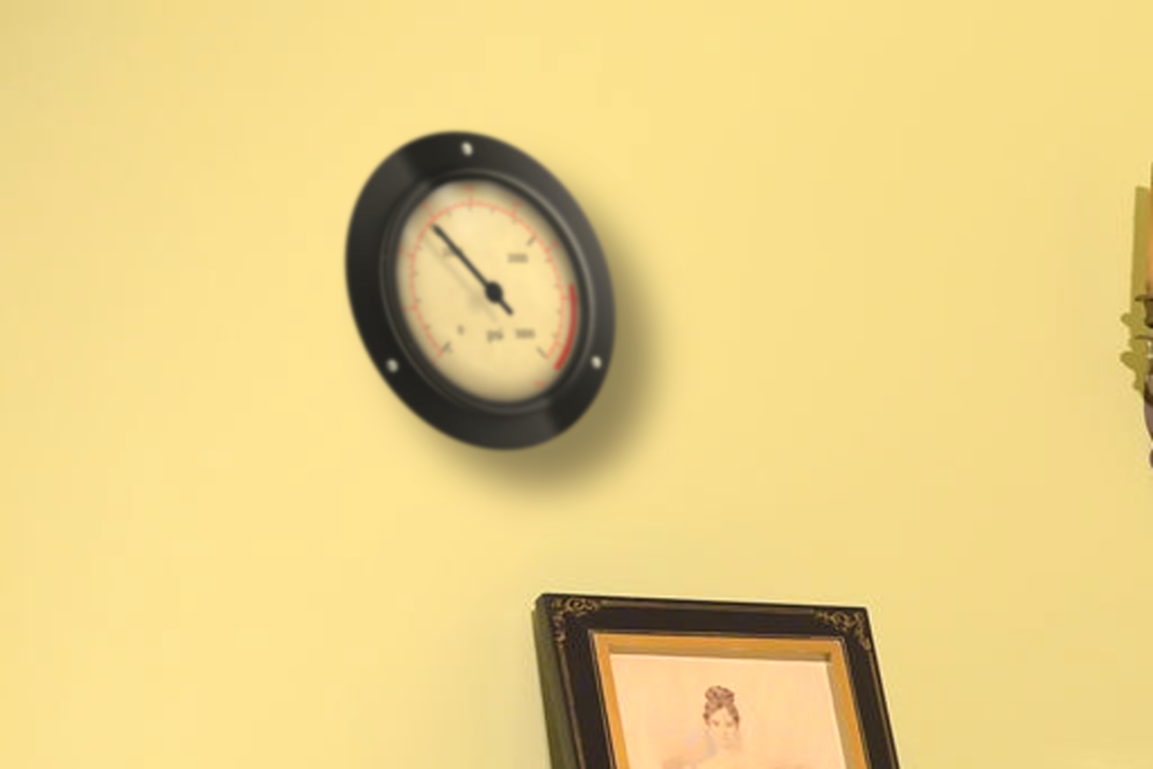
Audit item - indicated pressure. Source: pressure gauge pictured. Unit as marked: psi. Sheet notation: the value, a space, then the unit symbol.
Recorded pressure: 1000 psi
